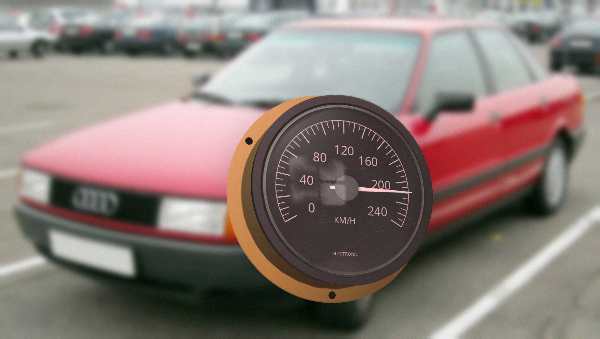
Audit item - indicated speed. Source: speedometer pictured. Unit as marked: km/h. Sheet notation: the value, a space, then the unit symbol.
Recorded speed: 210 km/h
